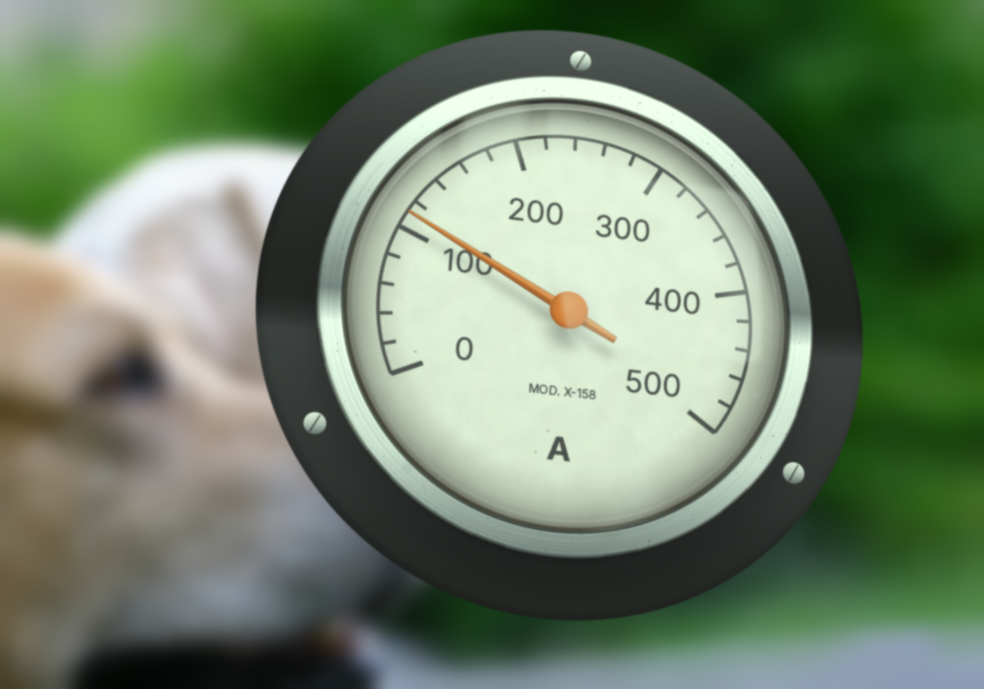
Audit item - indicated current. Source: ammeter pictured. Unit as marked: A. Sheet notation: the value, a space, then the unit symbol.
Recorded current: 110 A
